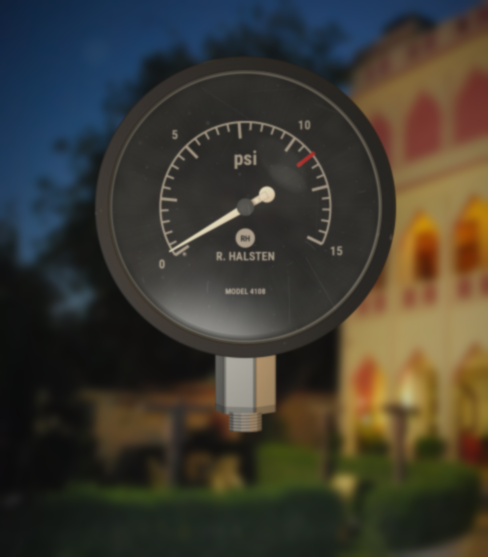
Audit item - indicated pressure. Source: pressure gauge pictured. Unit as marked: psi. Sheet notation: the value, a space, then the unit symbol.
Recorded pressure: 0.25 psi
